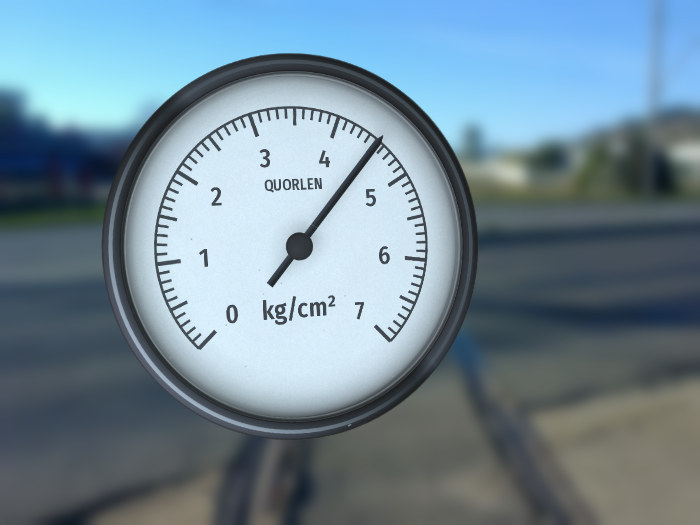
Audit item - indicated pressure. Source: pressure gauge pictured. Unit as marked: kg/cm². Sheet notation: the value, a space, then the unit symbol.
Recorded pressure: 4.5 kg/cm²
